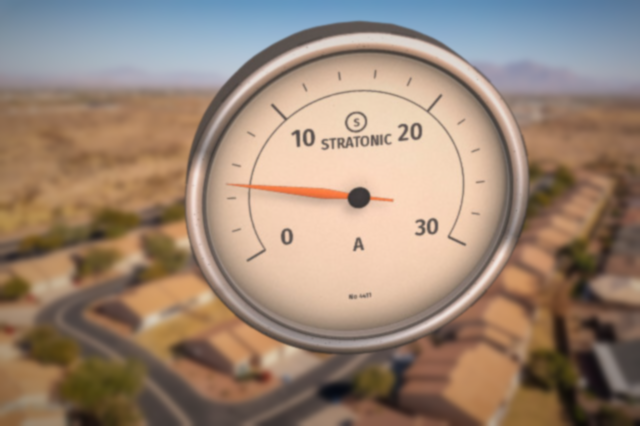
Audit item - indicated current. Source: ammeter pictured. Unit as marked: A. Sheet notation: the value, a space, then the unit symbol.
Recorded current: 5 A
